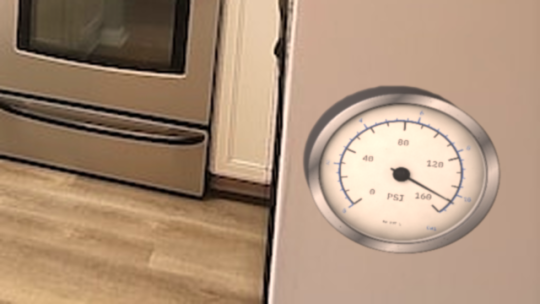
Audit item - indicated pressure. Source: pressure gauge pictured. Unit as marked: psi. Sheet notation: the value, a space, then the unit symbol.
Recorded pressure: 150 psi
